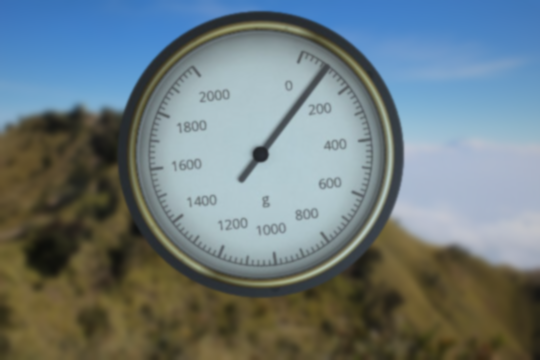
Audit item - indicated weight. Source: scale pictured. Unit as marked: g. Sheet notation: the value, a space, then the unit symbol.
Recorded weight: 100 g
